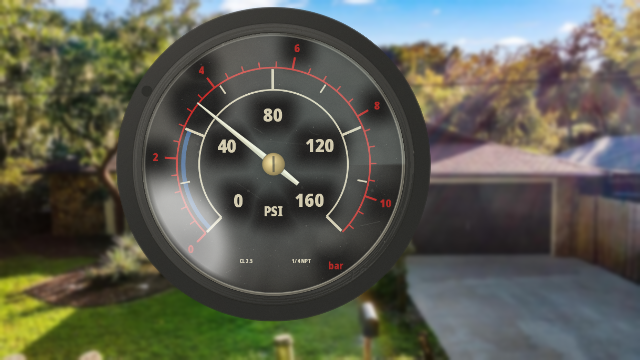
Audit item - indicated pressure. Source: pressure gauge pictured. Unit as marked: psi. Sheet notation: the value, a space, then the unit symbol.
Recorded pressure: 50 psi
